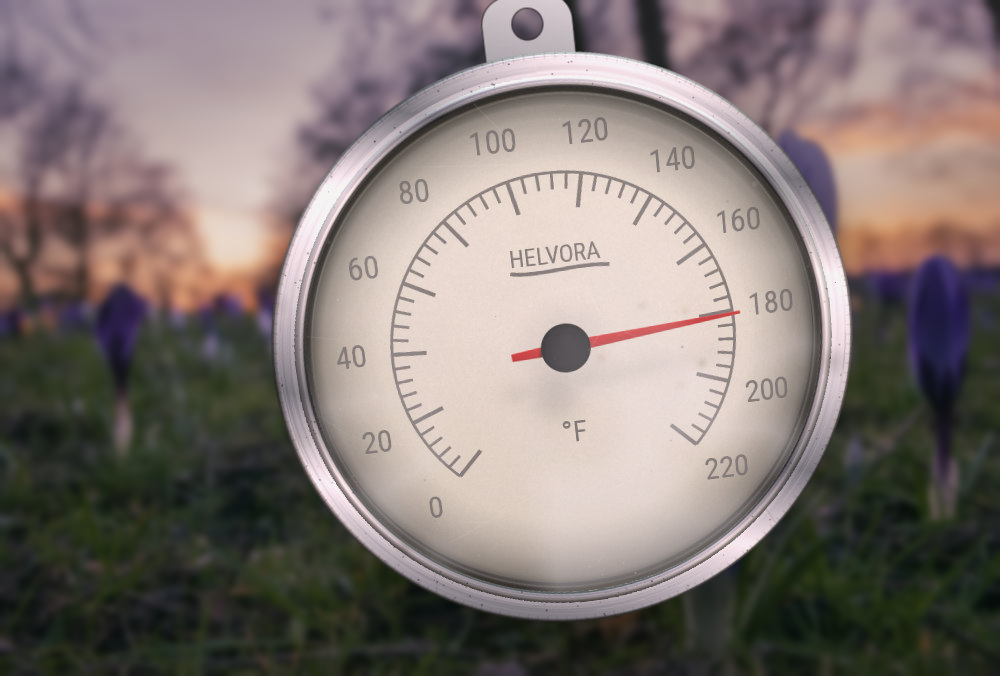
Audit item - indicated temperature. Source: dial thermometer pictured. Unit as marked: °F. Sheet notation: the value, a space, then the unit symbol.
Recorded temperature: 180 °F
